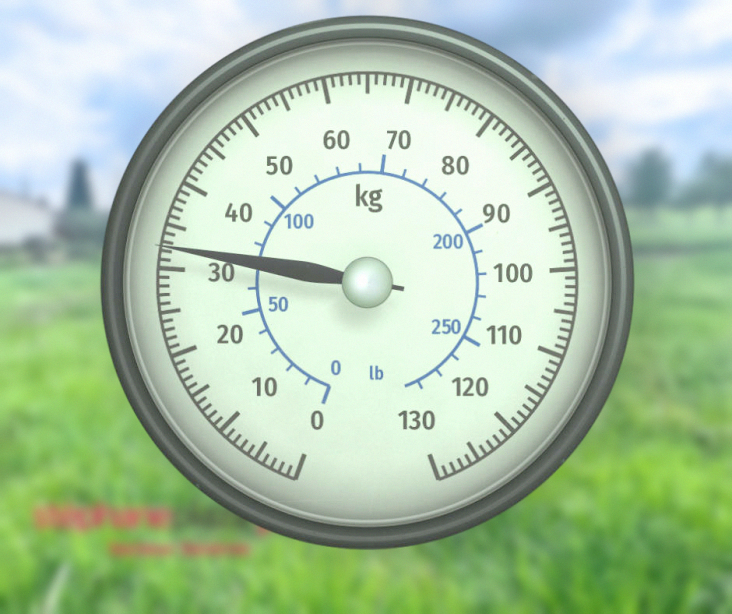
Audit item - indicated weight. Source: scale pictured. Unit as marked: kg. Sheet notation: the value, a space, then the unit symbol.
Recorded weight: 32.5 kg
